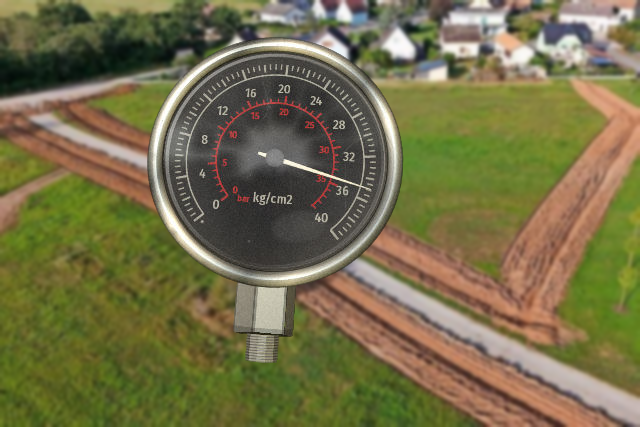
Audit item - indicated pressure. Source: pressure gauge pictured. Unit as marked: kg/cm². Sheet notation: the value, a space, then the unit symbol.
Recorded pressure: 35 kg/cm²
